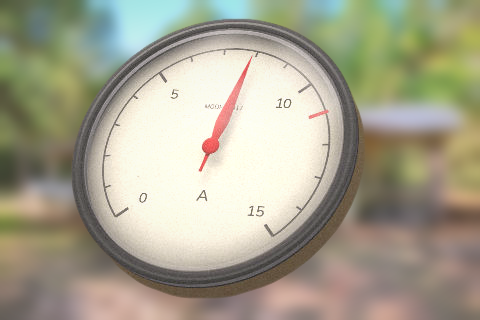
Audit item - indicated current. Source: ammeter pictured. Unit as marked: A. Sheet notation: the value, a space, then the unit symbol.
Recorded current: 8 A
